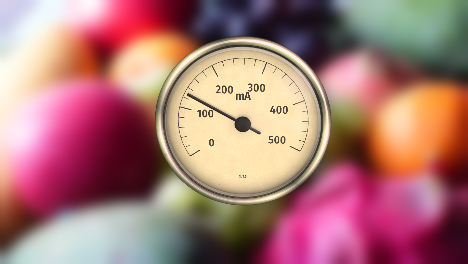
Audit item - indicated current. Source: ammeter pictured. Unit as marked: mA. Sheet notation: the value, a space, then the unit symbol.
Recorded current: 130 mA
